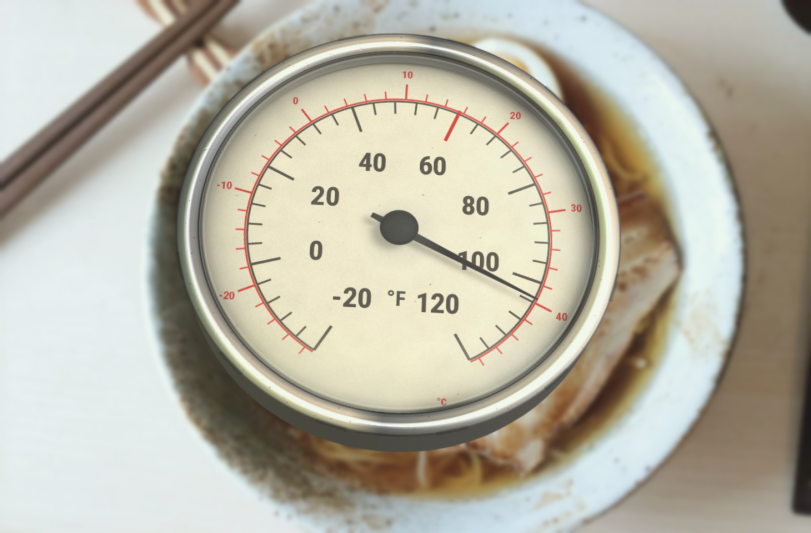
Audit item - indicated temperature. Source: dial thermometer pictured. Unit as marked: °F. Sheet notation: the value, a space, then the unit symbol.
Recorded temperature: 104 °F
